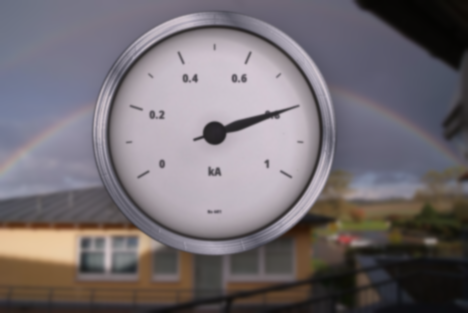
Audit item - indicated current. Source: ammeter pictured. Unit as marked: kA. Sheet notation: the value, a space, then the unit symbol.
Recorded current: 0.8 kA
